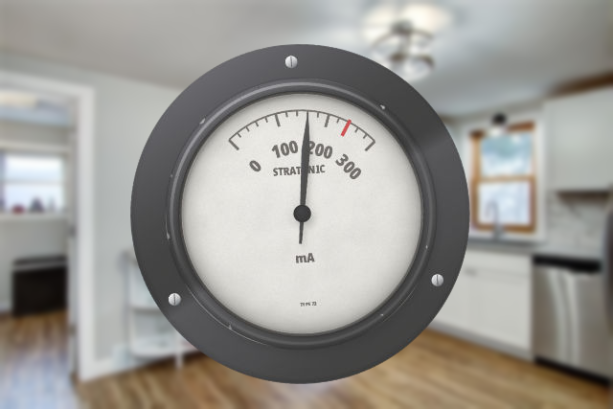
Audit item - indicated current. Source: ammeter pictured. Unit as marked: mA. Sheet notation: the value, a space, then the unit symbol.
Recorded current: 160 mA
